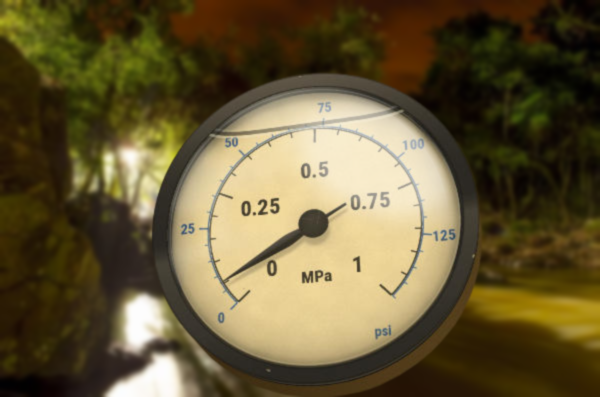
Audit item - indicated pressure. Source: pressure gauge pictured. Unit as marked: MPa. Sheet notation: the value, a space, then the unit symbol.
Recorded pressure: 0.05 MPa
